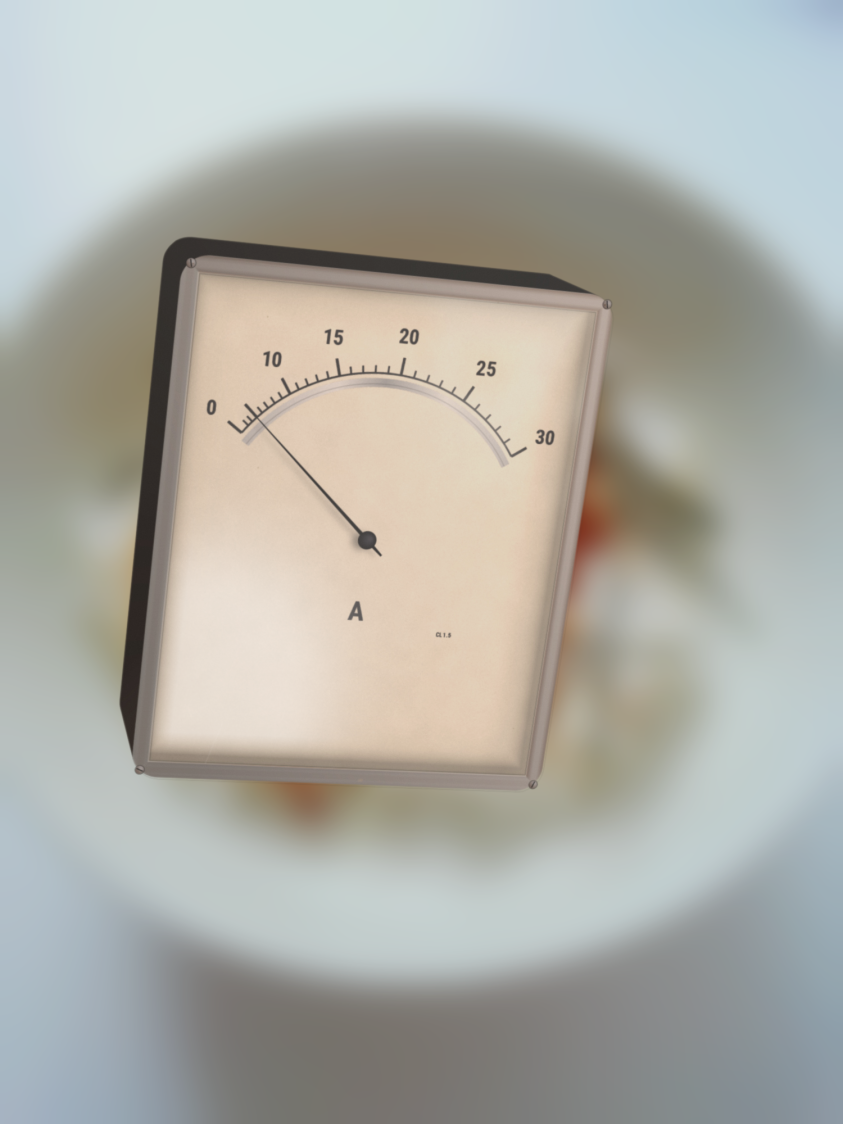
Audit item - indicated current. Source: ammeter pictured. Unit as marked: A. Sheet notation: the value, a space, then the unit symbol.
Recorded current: 5 A
